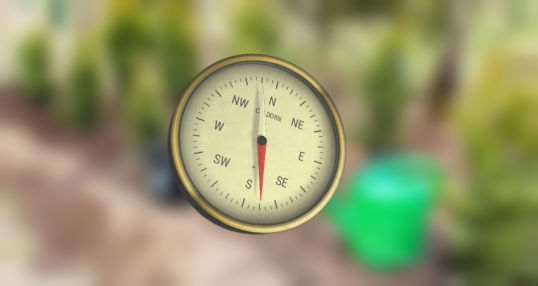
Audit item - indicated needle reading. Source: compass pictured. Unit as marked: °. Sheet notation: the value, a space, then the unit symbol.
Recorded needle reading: 165 °
